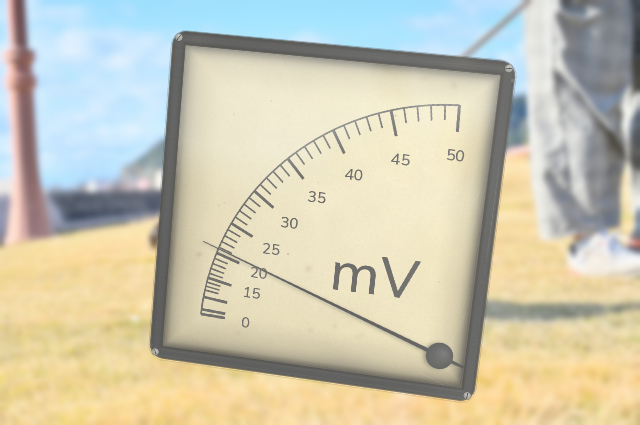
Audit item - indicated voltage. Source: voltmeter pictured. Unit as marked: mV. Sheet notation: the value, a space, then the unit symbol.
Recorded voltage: 21 mV
